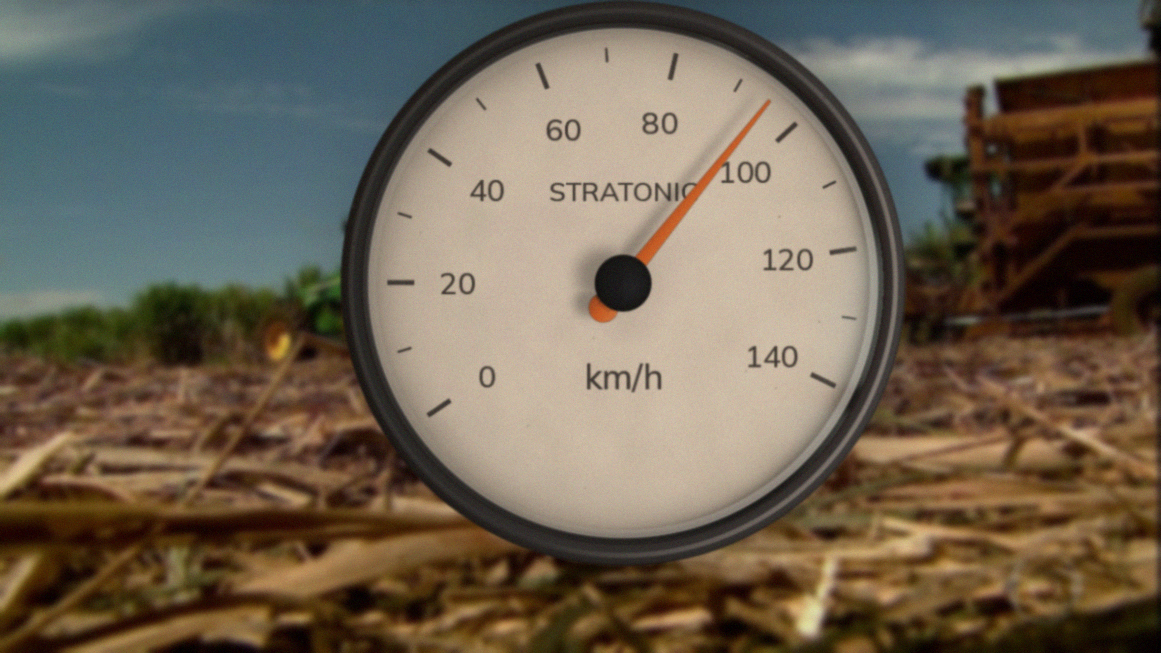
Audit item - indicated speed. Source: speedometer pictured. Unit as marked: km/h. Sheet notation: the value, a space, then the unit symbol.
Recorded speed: 95 km/h
